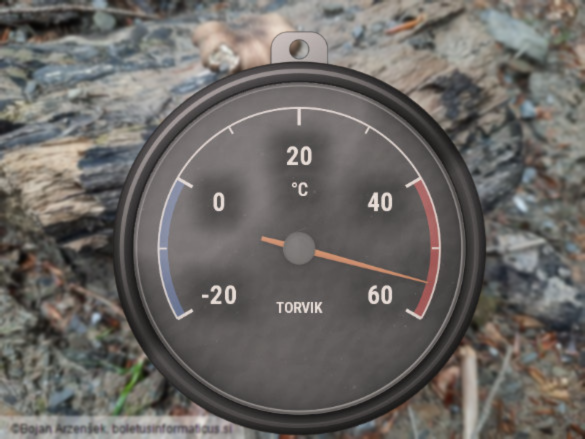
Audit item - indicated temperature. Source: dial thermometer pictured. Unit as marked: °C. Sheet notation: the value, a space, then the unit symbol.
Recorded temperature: 55 °C
